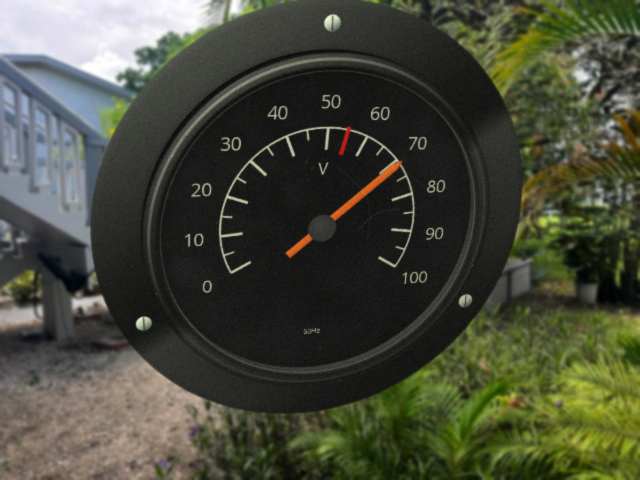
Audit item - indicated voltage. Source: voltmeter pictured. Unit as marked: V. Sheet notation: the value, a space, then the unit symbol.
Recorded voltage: 70 V
